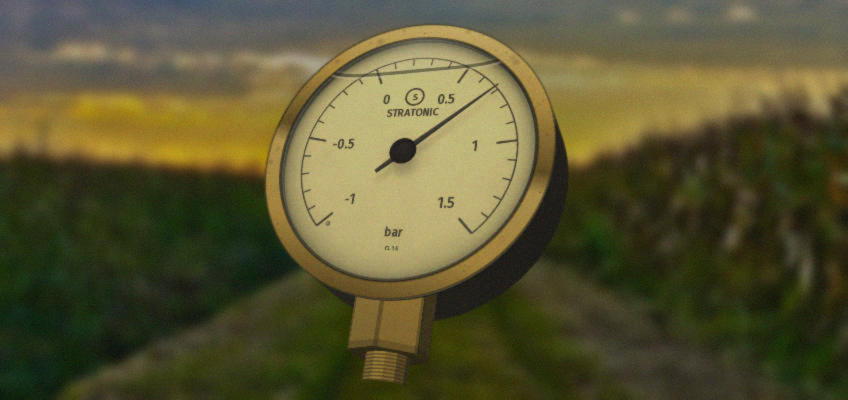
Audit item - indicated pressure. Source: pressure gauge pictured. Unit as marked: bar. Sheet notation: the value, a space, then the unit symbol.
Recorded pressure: 0.7 bar
